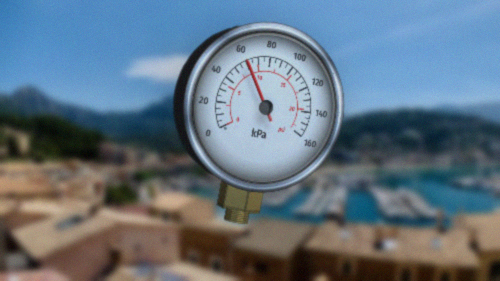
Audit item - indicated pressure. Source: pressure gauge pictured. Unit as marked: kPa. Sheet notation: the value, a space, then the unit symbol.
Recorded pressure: 60 kPa
